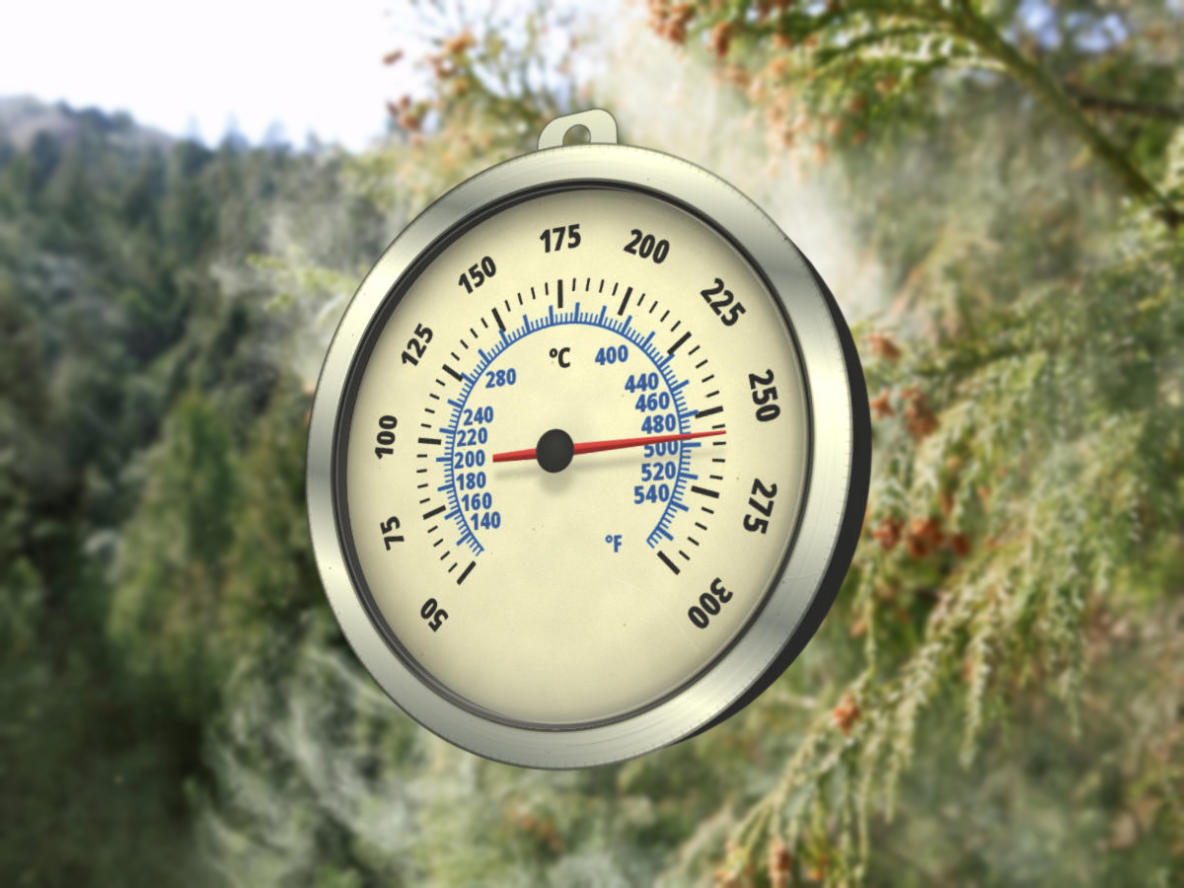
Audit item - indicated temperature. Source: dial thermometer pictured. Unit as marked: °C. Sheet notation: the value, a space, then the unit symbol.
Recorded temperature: 257.5 °C
